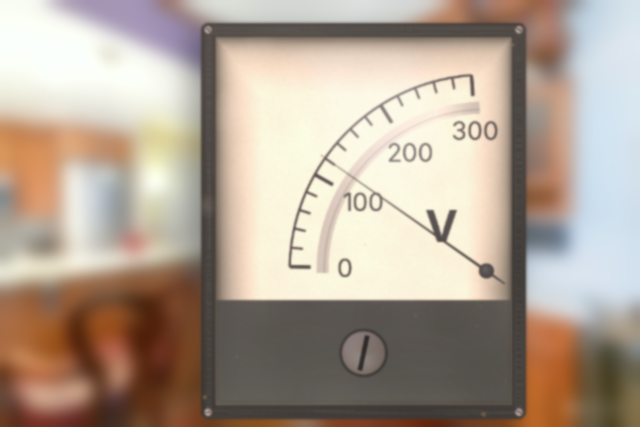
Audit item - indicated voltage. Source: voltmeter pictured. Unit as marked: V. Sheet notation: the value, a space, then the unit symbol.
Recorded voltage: 120 V
